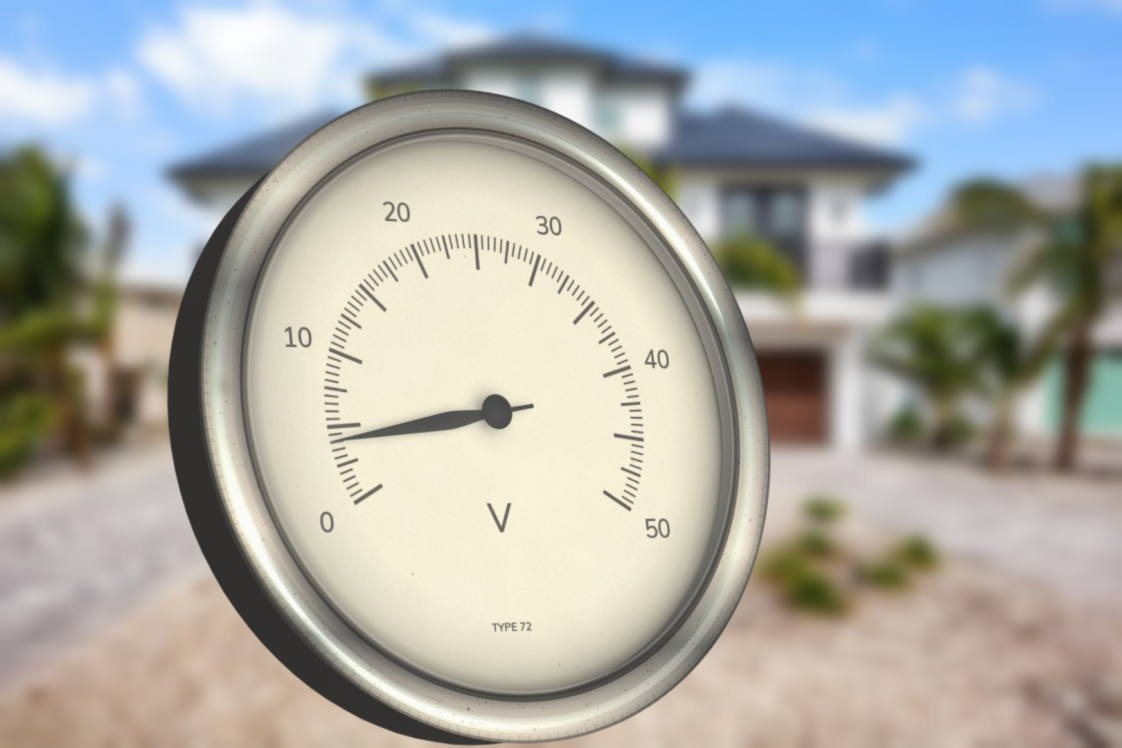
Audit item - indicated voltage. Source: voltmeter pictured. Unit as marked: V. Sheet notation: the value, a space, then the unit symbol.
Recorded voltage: 4 V
